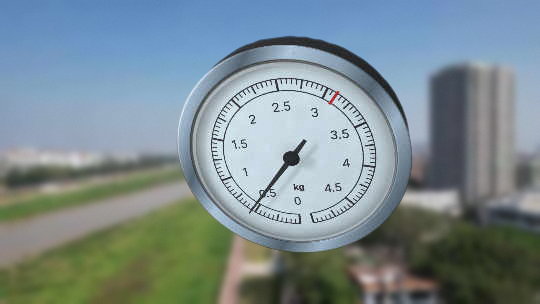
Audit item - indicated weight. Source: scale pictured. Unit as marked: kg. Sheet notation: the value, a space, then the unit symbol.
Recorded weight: 0.55 kg
